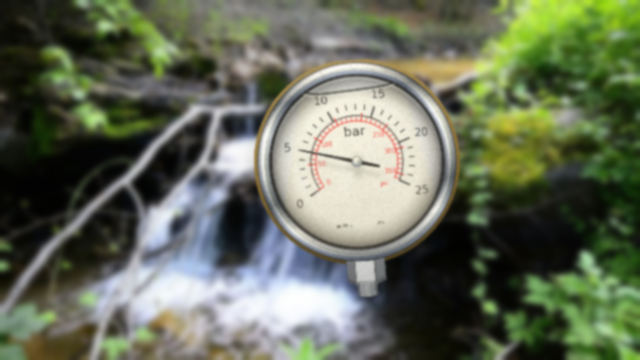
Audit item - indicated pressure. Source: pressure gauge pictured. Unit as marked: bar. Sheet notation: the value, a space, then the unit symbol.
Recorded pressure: 5 bar
